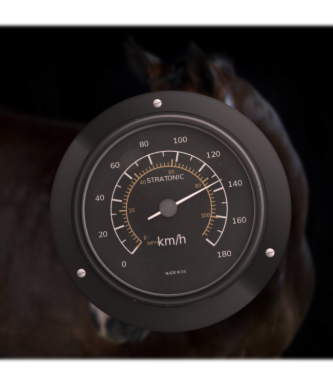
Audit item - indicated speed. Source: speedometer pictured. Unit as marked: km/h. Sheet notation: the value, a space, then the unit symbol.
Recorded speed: 135 km/h
